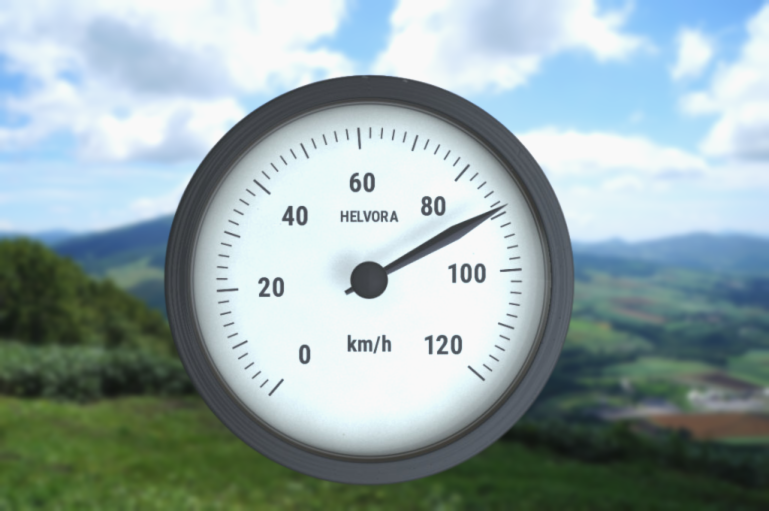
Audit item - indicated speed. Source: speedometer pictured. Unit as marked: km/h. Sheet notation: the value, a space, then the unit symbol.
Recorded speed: 89 km/h
